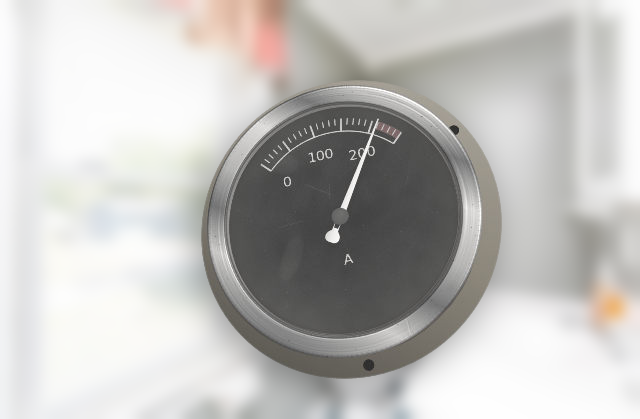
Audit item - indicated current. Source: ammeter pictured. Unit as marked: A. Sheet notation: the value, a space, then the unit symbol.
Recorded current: 210 A
